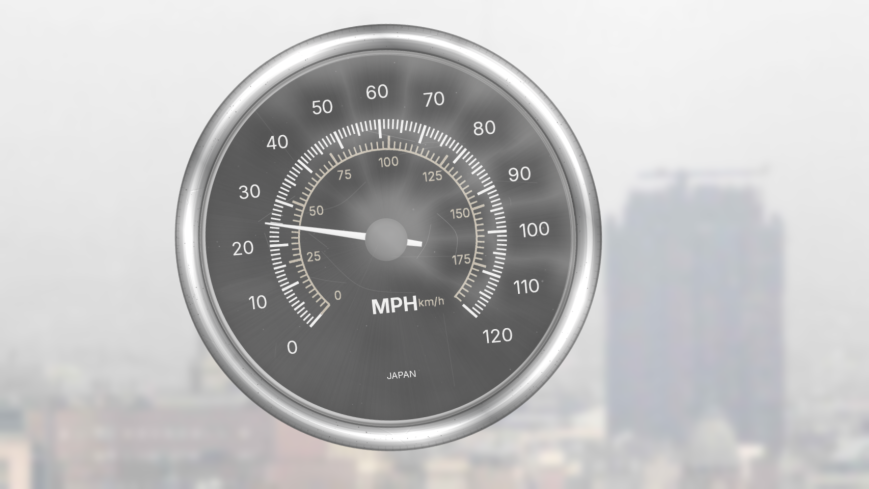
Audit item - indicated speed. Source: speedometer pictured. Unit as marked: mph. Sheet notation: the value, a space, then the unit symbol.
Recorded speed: 25 mph
